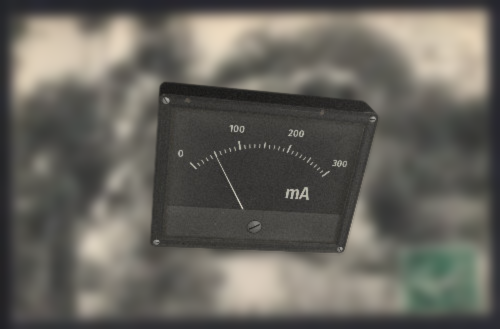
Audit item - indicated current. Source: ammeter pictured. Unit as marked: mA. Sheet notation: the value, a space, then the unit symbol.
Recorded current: 50 mA
